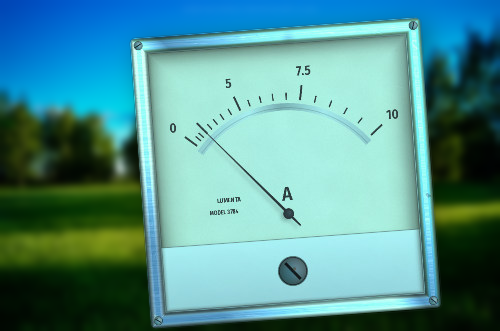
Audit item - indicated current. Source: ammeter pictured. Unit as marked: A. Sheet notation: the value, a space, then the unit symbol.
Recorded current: 2.5 A
